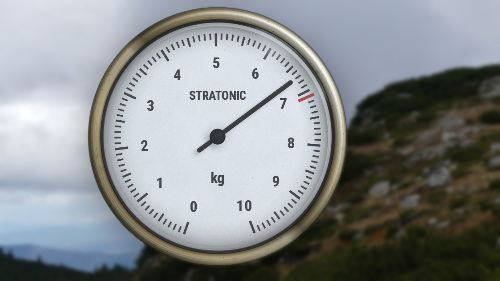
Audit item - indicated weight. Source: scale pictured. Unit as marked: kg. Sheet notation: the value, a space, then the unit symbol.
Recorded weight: 6.7 kg
